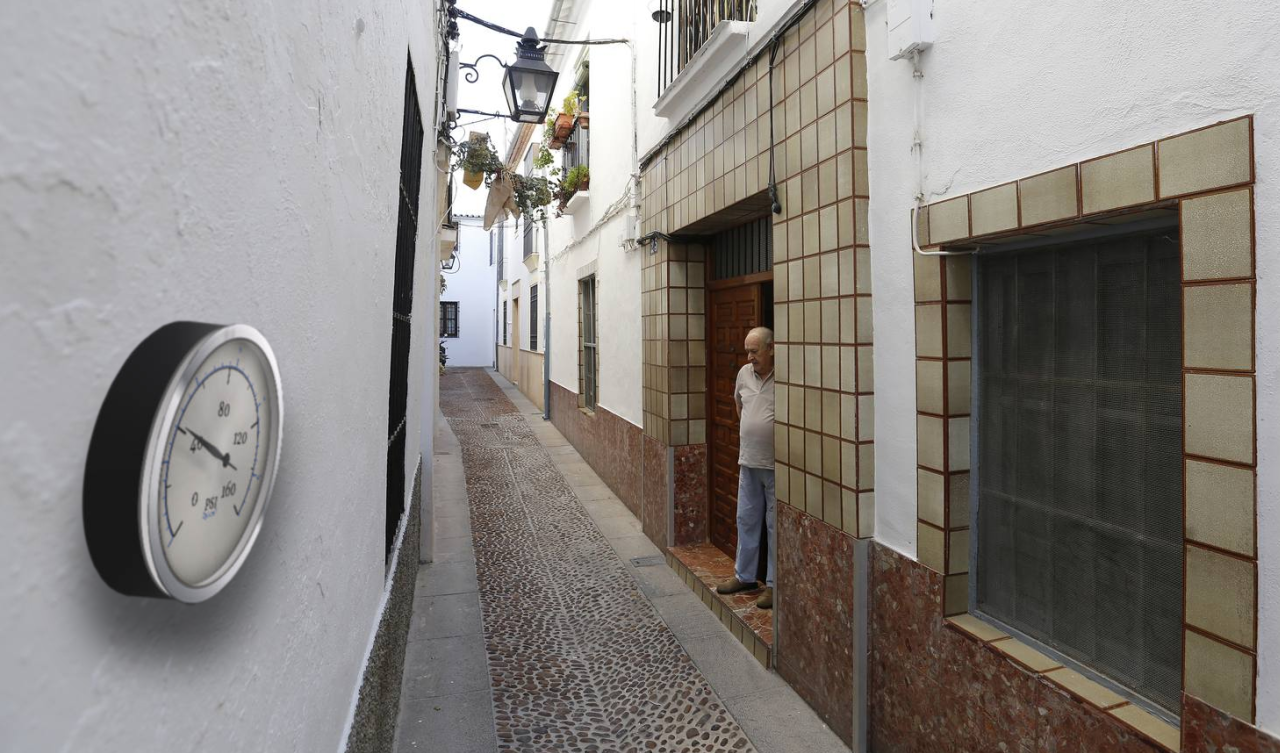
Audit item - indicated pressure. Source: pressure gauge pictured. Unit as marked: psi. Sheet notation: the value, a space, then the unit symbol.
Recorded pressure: 40 psi
